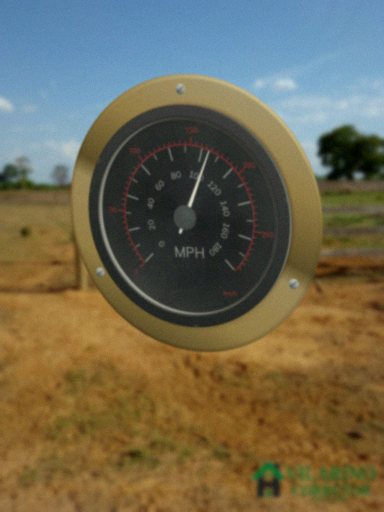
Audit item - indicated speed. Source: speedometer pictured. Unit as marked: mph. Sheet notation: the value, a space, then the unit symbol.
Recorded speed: 105 mph
